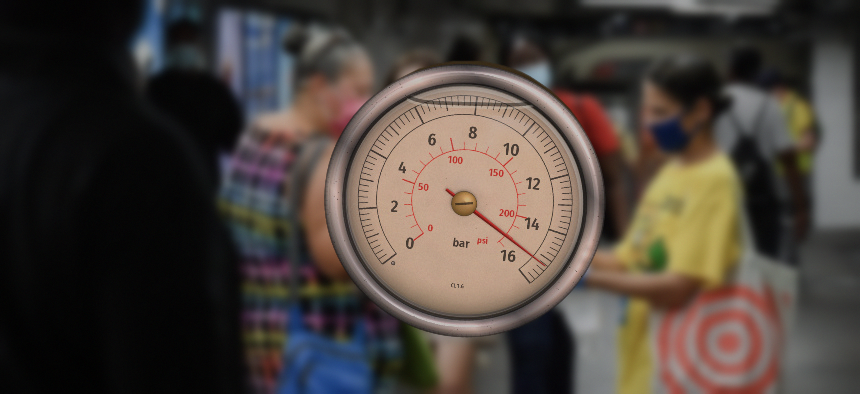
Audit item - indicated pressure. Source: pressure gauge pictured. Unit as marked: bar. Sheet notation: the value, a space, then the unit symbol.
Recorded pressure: 15.2 bar
